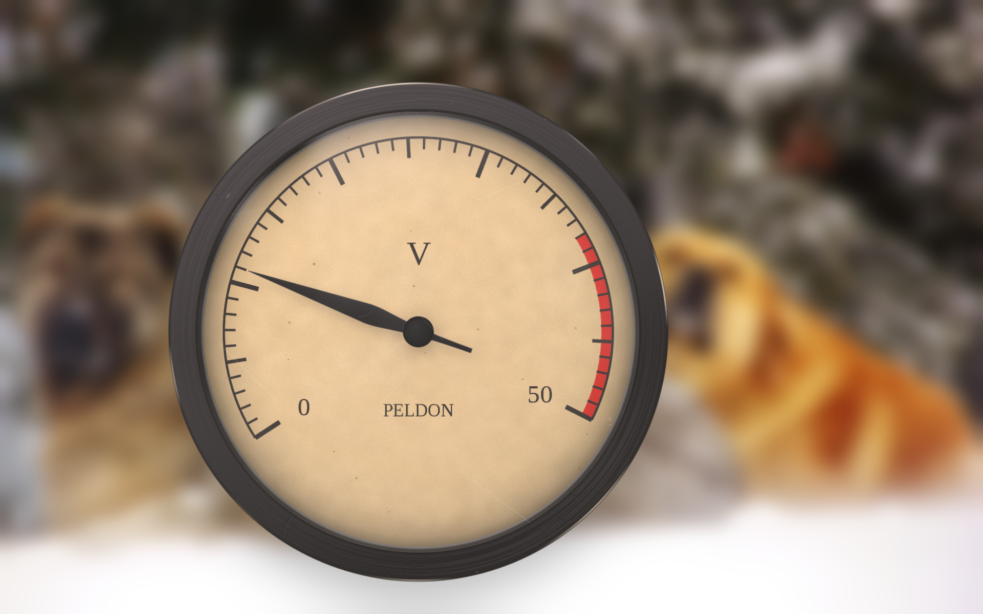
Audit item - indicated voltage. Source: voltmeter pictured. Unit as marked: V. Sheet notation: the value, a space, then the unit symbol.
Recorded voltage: 11 V
